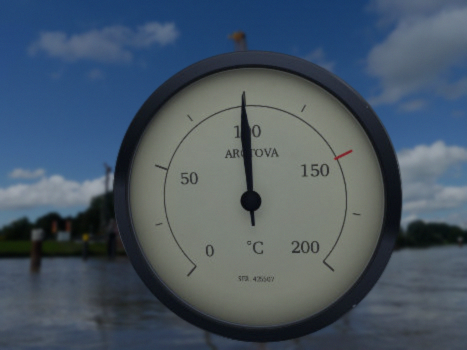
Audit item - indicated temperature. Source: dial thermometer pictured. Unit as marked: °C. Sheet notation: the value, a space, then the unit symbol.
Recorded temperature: 100 °C
